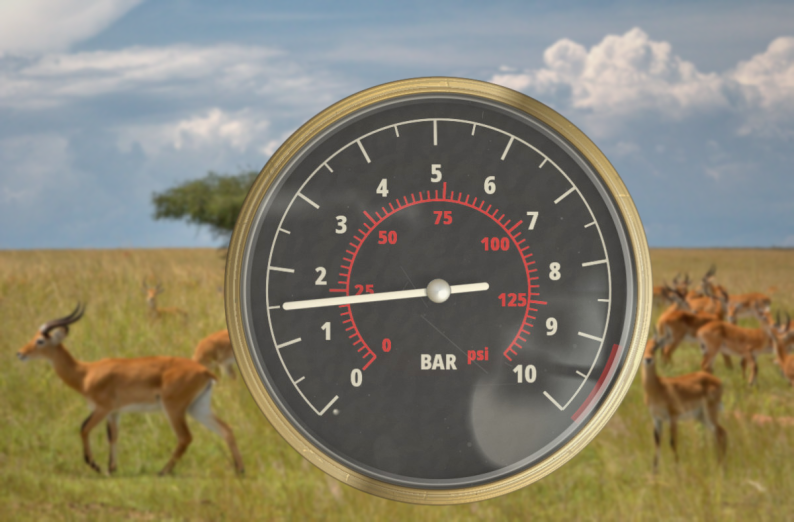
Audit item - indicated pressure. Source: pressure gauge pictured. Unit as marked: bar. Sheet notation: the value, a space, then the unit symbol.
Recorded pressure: 1.5 bar
